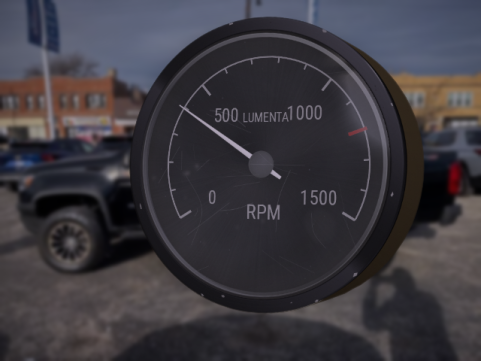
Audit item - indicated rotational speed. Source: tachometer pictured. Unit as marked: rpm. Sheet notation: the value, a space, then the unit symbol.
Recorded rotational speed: 400 rpm
